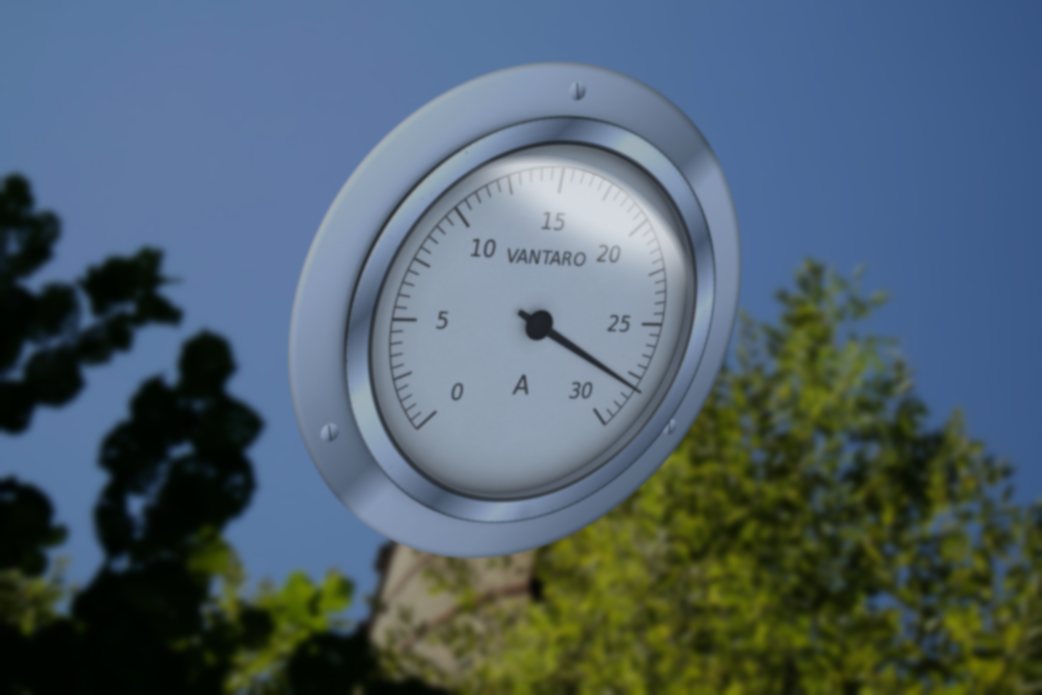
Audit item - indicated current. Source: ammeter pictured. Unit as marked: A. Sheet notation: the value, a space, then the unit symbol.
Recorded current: 28 A
